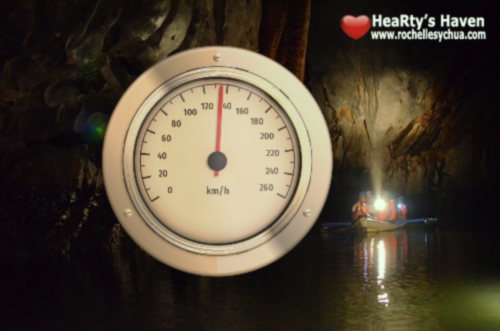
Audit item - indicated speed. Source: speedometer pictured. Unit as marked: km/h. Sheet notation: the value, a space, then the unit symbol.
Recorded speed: 135 km/h
